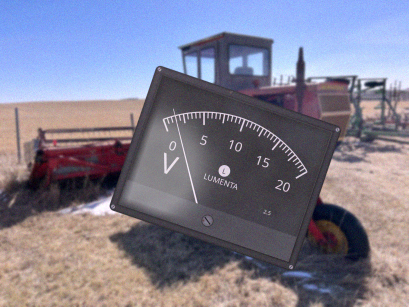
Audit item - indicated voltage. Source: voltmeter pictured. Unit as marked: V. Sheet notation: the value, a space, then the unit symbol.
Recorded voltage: 1.5 V
